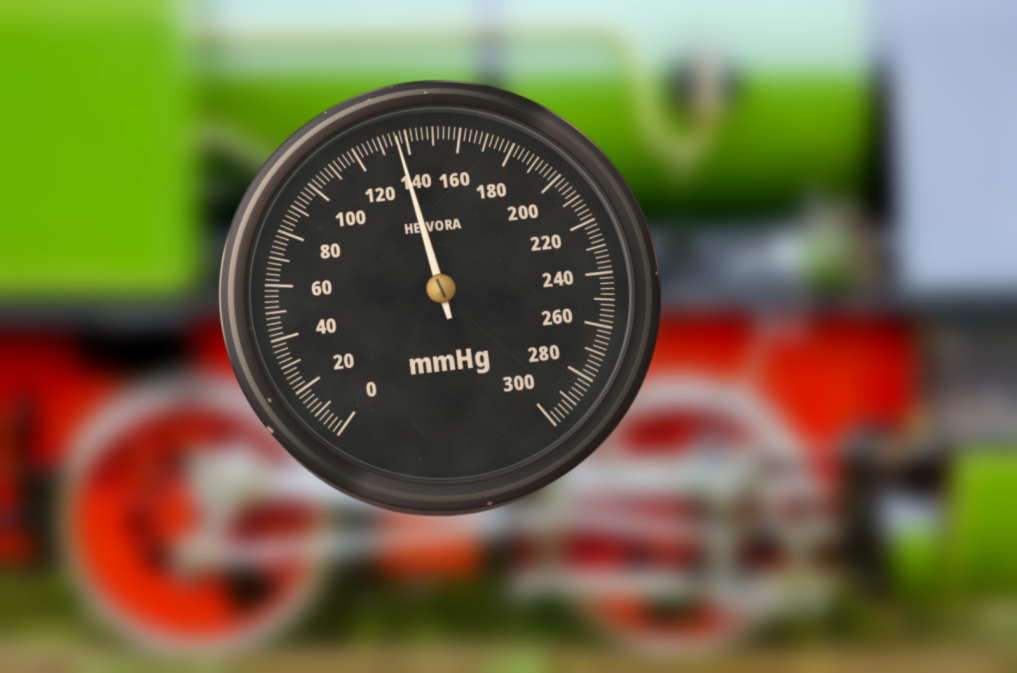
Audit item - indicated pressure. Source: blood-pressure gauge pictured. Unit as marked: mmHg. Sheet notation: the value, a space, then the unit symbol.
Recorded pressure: 136 mmHg
